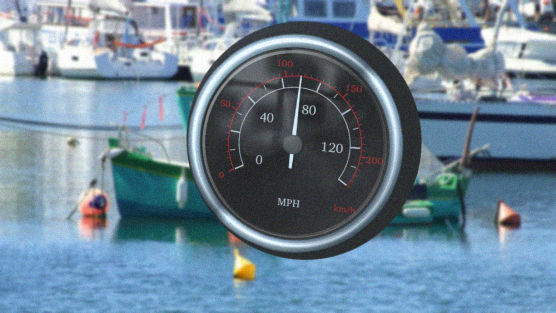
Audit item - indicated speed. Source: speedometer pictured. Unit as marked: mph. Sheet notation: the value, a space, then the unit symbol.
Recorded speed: 70 mph
